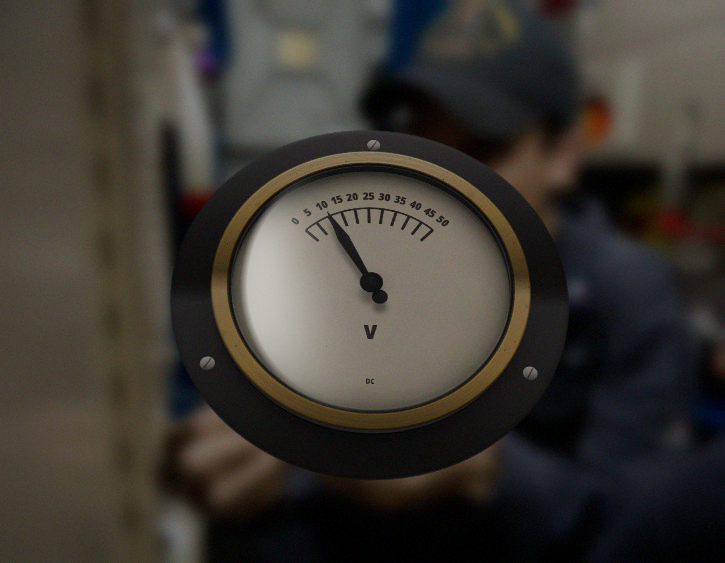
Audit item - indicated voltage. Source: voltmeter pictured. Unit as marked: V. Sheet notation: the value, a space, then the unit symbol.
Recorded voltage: 10 V
